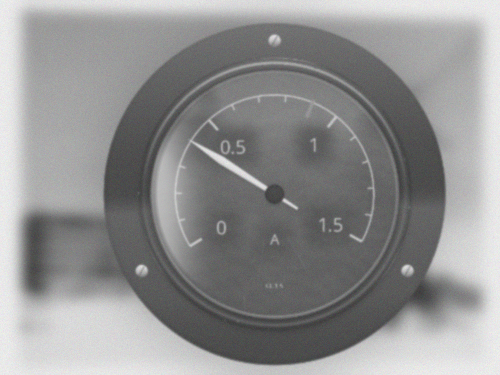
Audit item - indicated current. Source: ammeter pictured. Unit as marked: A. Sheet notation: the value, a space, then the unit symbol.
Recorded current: 0.4 A
